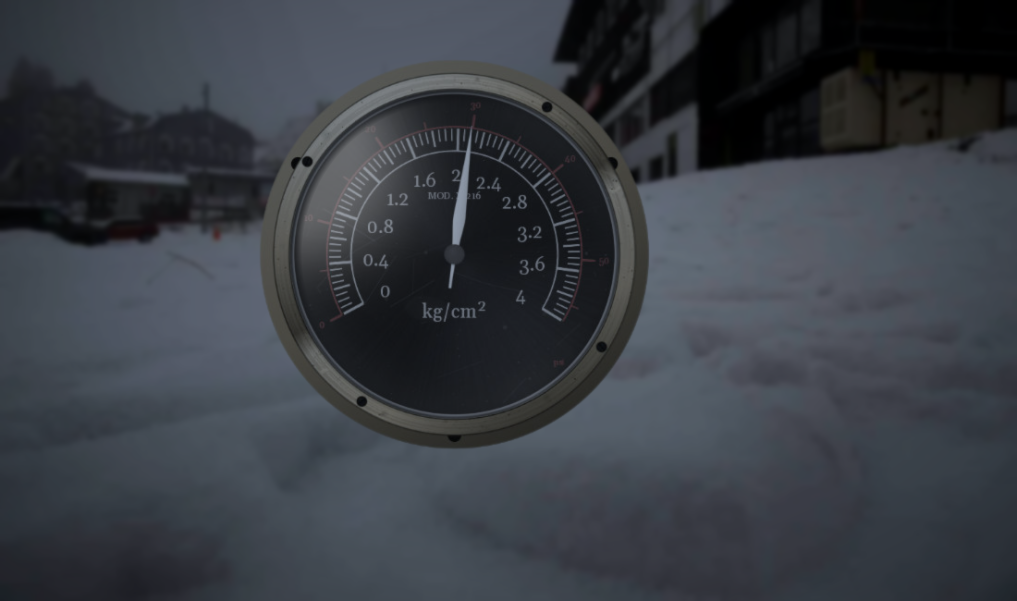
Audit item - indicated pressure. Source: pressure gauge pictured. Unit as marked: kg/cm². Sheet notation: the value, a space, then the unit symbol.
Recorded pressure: 2.1 kg/cm²
